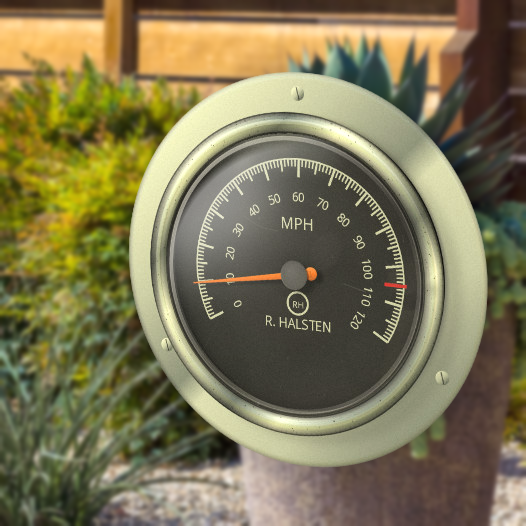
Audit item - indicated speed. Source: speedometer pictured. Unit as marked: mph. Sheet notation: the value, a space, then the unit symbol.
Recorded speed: 10 mph
